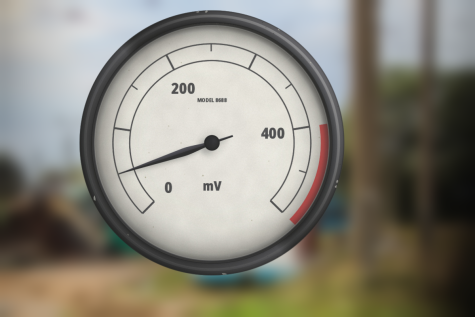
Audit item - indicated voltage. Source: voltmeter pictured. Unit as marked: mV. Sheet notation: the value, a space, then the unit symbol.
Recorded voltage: 50 mV
